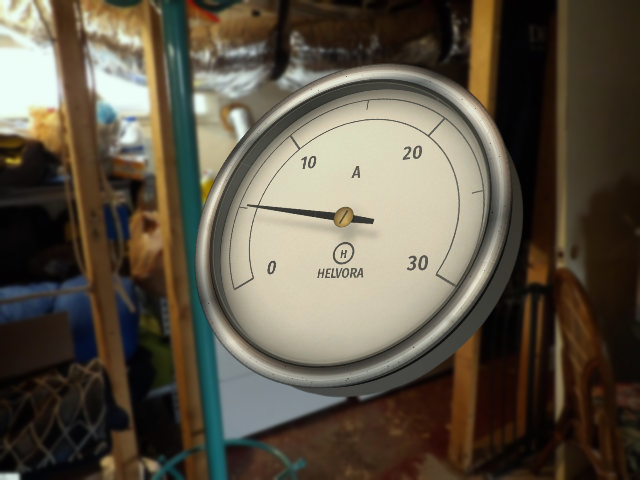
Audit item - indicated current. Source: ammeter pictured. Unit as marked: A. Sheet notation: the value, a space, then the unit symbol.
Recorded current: 5 A
